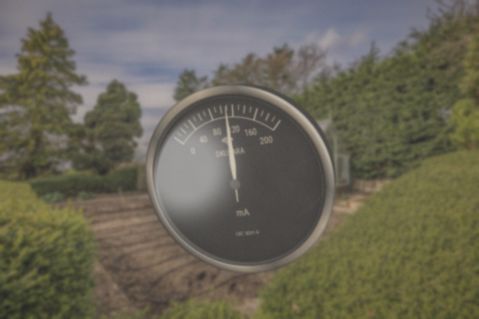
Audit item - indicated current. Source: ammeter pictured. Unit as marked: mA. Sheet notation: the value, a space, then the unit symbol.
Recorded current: 110 mA
